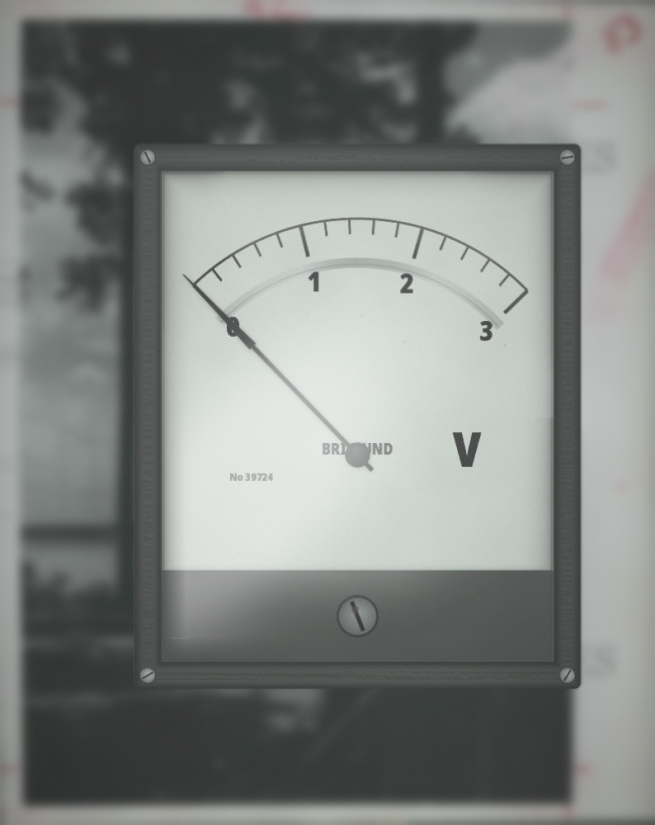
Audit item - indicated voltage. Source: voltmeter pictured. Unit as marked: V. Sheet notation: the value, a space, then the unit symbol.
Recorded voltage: 0 V
